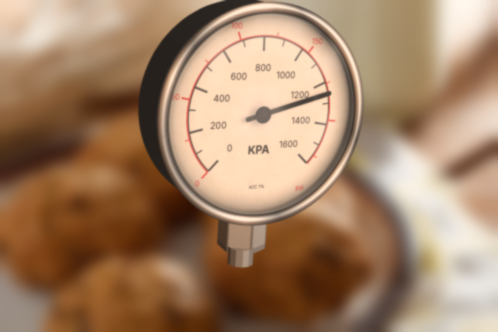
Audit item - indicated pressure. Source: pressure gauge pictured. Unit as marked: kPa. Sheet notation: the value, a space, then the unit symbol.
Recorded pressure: 1250 kPa
